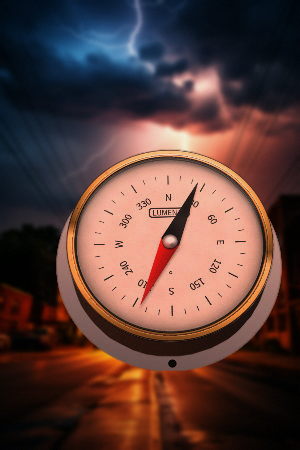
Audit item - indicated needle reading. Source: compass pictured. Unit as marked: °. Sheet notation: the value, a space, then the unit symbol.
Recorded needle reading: 205 °
